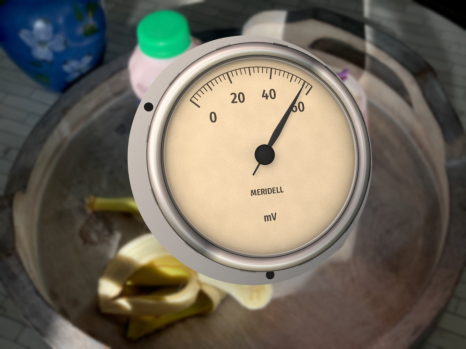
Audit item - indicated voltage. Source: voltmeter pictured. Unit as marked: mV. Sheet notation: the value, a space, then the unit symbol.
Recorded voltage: 56 mV
